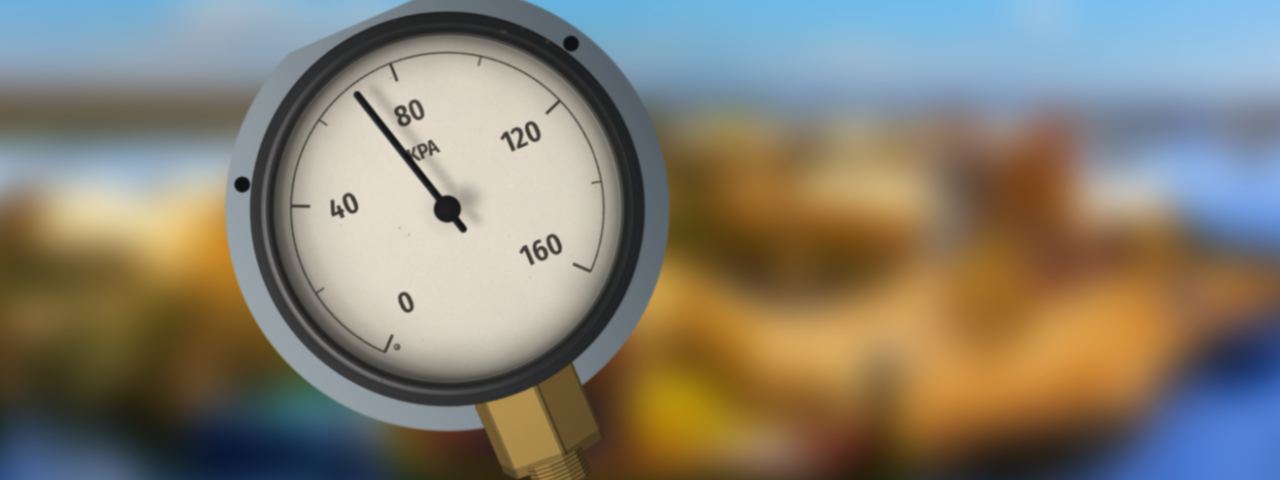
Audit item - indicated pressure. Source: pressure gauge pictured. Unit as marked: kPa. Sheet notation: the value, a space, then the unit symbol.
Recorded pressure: 70 kPa
